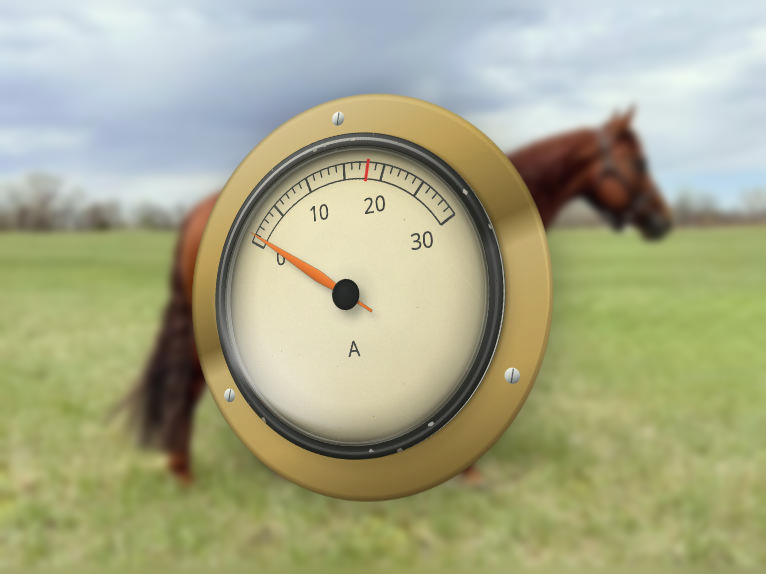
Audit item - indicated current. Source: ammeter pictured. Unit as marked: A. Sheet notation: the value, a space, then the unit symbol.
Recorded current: 1 A
